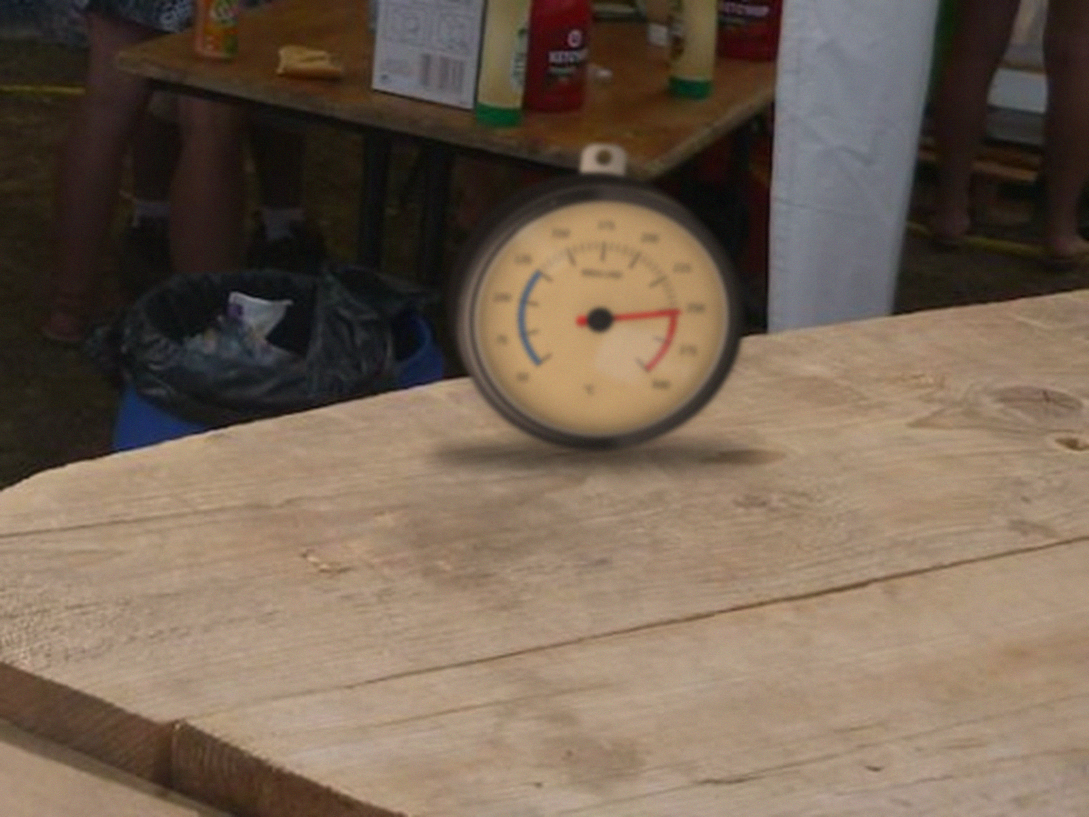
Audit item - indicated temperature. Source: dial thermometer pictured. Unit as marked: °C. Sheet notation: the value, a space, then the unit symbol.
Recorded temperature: 250 °C
